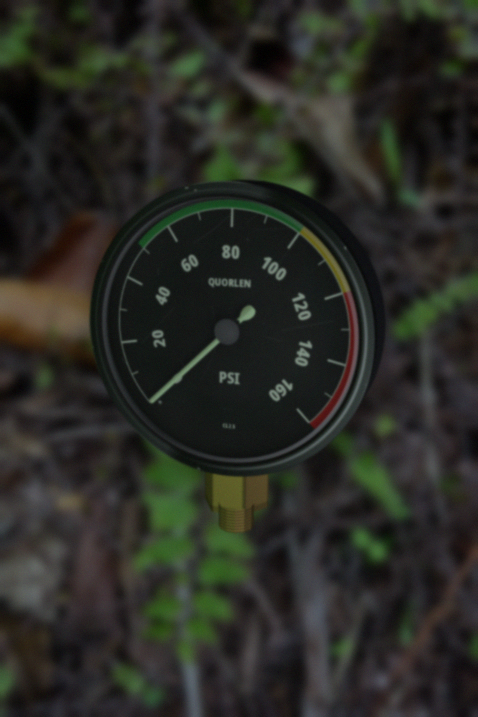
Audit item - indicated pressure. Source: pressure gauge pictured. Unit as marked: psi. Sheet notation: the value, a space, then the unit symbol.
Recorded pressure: 0 psi
